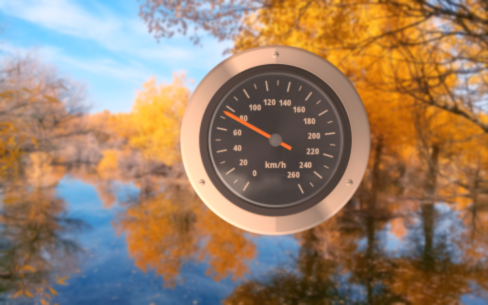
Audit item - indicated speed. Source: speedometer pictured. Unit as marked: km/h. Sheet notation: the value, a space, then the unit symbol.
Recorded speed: 75 km/h
